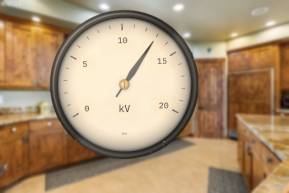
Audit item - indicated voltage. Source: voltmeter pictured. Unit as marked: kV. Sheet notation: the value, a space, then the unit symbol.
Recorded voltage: 13 kV
